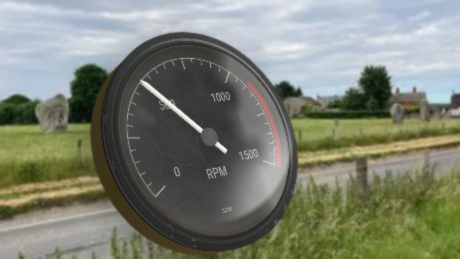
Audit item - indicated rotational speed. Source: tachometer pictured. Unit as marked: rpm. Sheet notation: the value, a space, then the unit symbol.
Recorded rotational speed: 500 rpm
